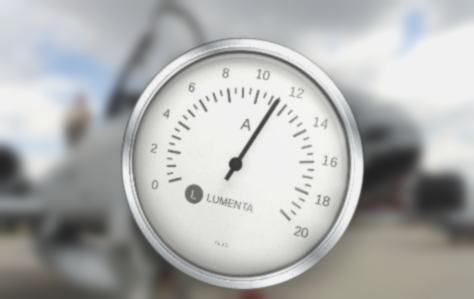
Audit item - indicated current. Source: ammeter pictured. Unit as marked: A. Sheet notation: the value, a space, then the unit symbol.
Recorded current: 11.5 A
